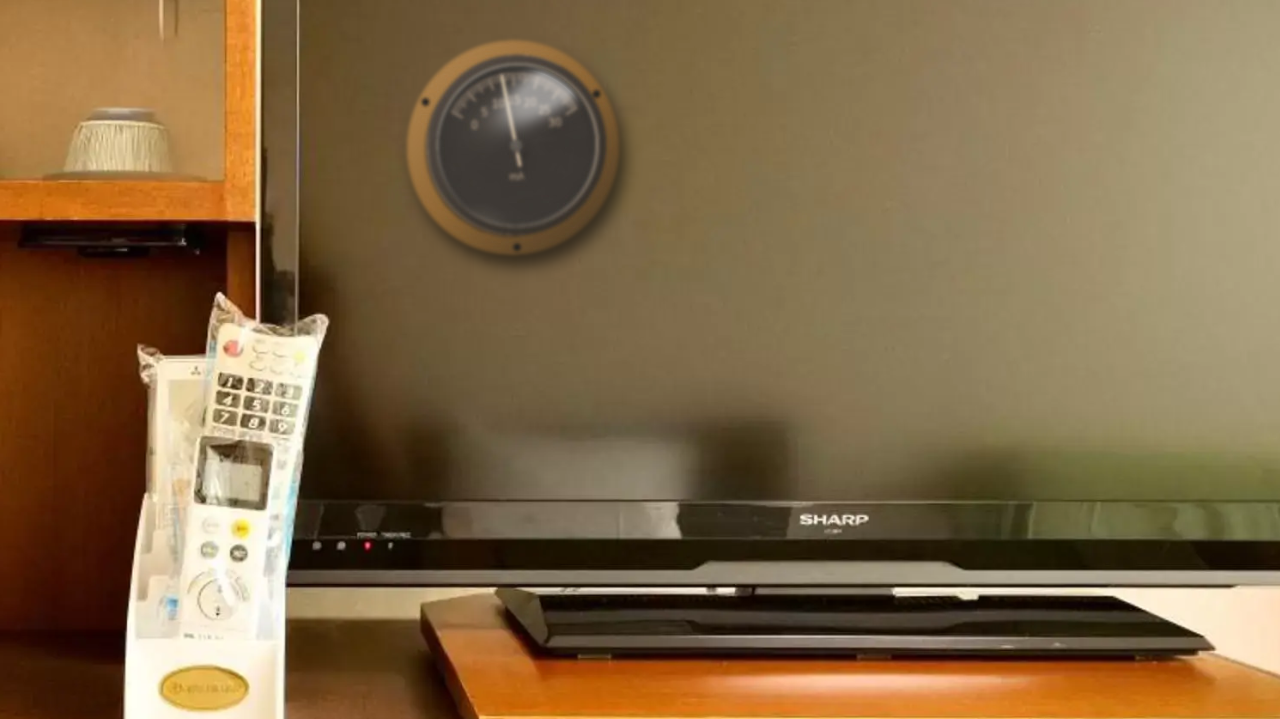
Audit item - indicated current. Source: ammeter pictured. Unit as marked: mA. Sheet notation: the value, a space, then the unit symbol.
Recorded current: 12.5 mA
